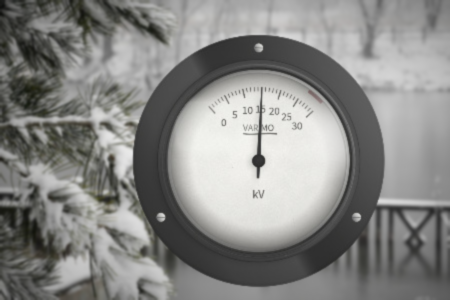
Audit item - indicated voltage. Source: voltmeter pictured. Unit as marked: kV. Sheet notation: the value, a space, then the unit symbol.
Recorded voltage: 15 kV
